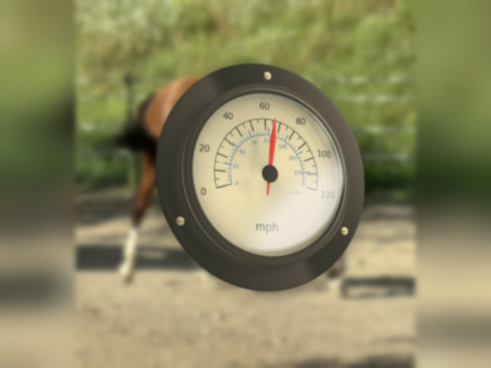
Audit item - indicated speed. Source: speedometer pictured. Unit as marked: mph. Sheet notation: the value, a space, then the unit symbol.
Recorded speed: 65 mph
